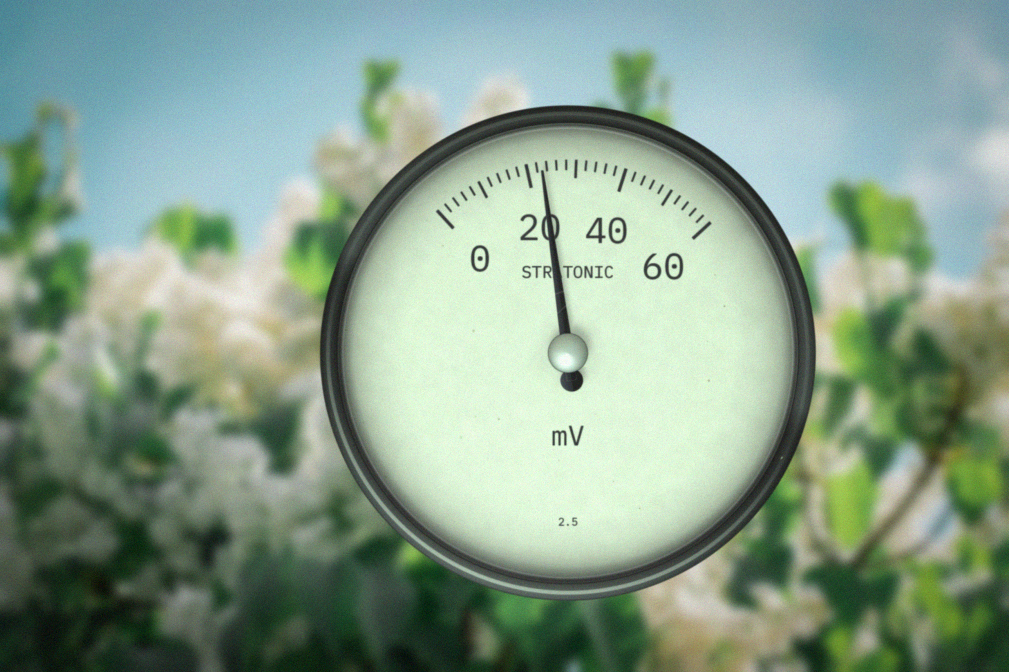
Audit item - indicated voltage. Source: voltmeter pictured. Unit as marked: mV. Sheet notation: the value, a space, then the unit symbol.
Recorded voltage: 23 mV
